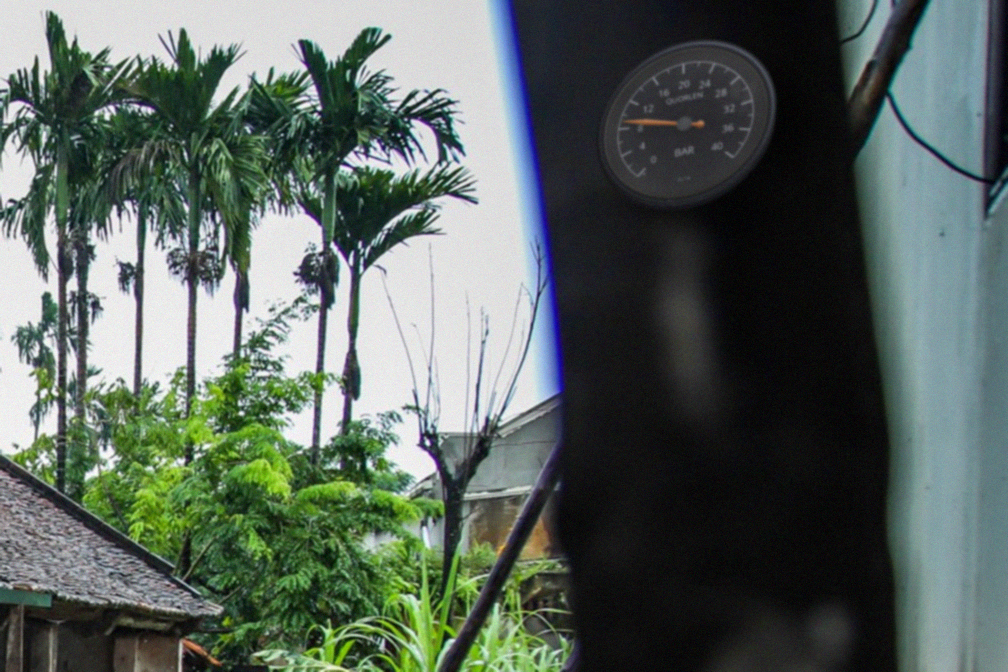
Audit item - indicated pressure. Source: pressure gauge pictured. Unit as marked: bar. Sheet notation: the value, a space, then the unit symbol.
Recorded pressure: 9 bar
